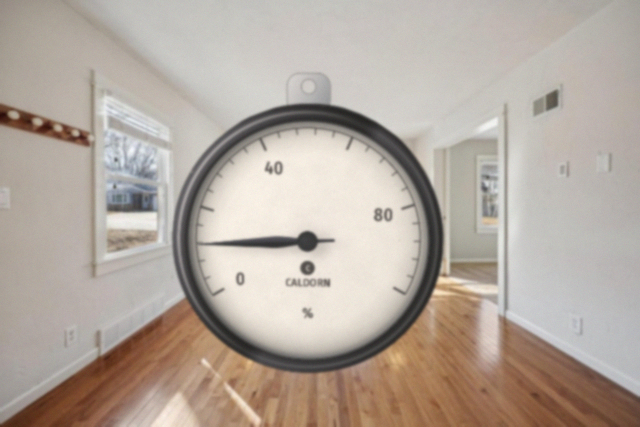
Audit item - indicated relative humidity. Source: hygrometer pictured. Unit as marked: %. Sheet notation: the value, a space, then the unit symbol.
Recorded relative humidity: 12 %
